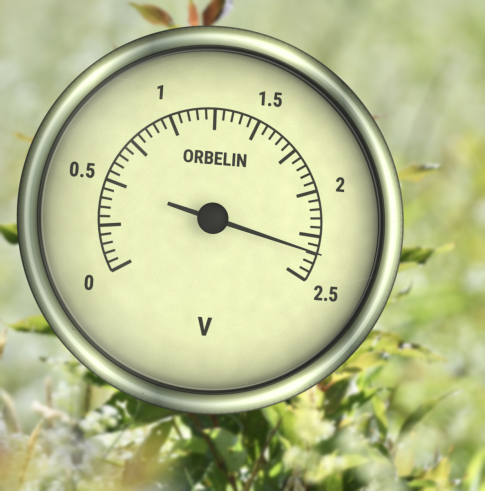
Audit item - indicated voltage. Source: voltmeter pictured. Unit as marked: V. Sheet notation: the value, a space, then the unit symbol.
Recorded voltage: 2.35 V
